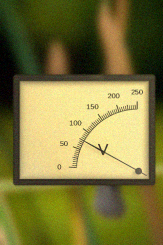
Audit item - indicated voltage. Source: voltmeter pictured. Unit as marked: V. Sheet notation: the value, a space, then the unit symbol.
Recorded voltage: 75 V
